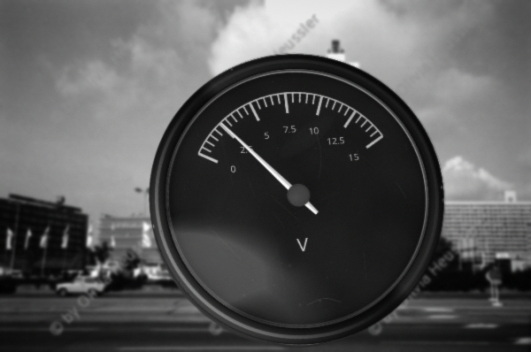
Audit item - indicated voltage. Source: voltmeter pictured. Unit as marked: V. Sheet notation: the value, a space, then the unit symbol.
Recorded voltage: 2.5 V
